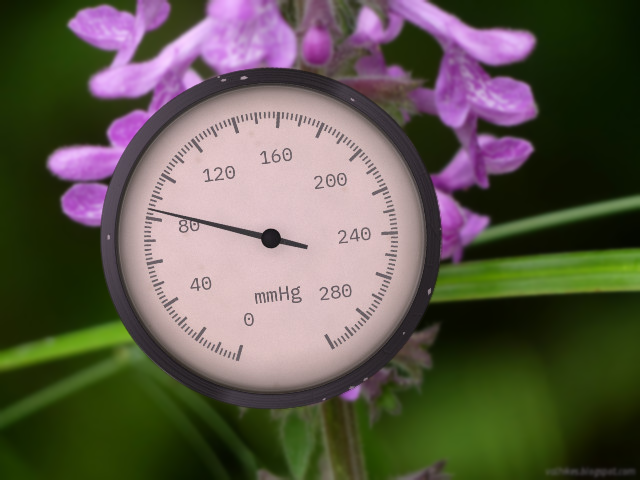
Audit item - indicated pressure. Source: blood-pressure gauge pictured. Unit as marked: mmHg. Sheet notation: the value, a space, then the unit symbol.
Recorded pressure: 84 mmHg
